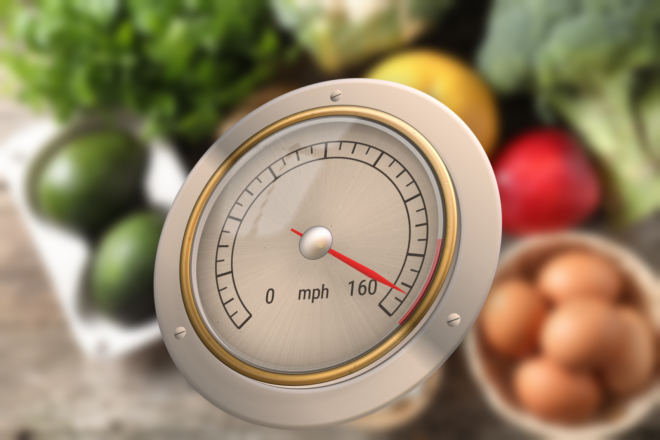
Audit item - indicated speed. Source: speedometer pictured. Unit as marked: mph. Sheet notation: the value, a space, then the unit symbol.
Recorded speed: 152.5 mph
